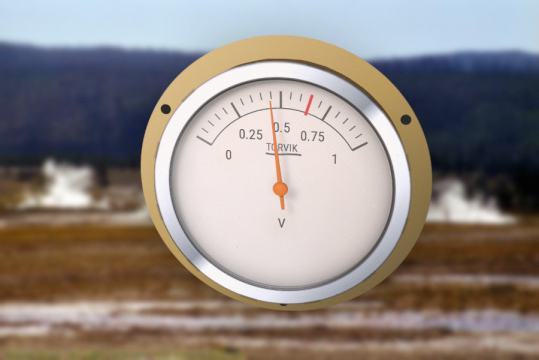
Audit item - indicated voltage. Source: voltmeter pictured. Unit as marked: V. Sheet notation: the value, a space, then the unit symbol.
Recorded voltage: 0.45 V
